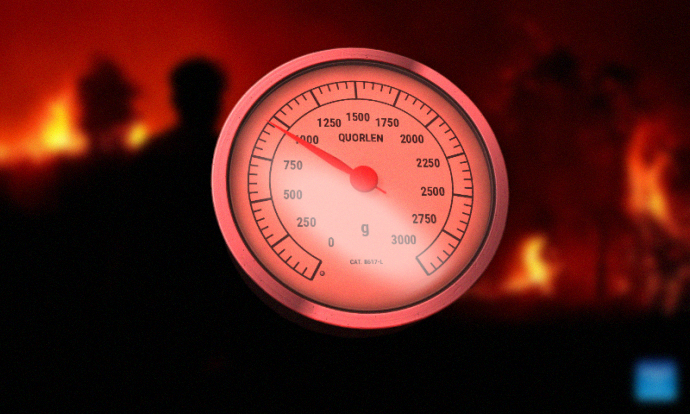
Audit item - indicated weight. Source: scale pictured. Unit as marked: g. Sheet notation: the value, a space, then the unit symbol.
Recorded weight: 950 g
